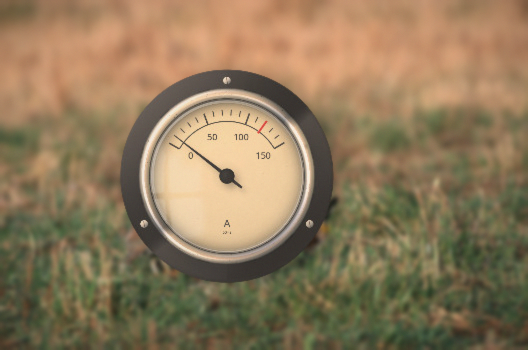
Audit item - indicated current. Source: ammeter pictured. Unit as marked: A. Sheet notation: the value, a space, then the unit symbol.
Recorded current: 10 A
